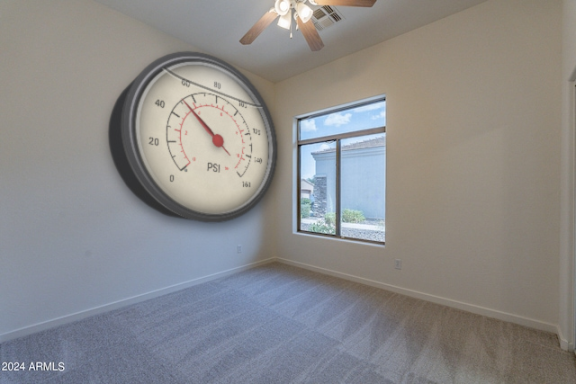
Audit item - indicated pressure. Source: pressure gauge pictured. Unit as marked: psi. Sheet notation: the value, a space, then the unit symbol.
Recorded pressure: 50 psi
